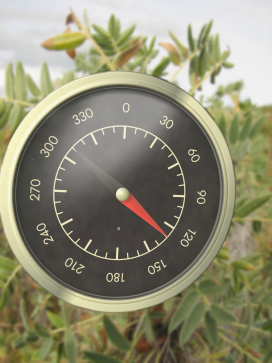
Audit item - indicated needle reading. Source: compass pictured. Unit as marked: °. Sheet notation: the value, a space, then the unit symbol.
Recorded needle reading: 130 °
